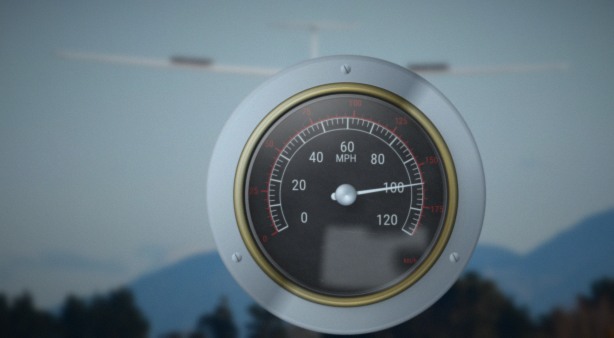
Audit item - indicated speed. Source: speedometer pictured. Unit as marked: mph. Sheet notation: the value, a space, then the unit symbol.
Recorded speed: 100 mph
